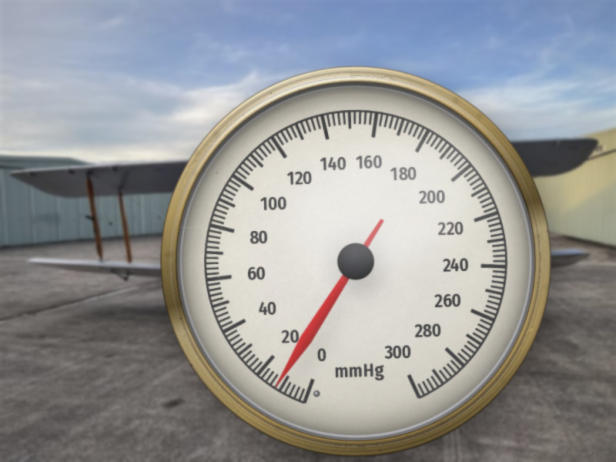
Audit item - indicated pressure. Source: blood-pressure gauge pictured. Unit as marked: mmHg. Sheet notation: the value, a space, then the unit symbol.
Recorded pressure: 12 mmHg
